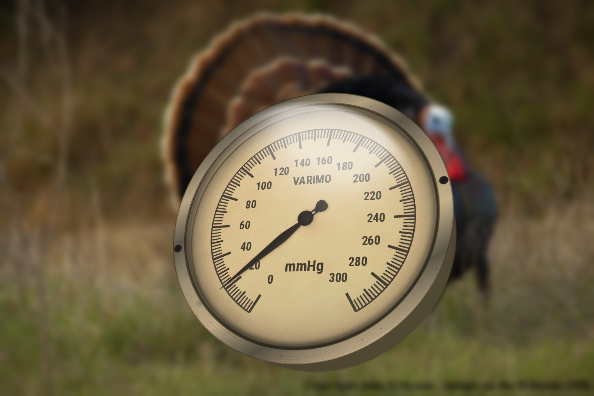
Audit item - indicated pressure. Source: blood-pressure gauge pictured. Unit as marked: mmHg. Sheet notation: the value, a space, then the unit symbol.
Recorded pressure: 20 mmHg
